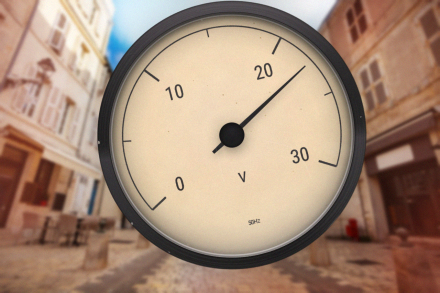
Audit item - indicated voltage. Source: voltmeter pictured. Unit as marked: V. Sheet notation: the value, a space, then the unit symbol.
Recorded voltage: 22.5 V
